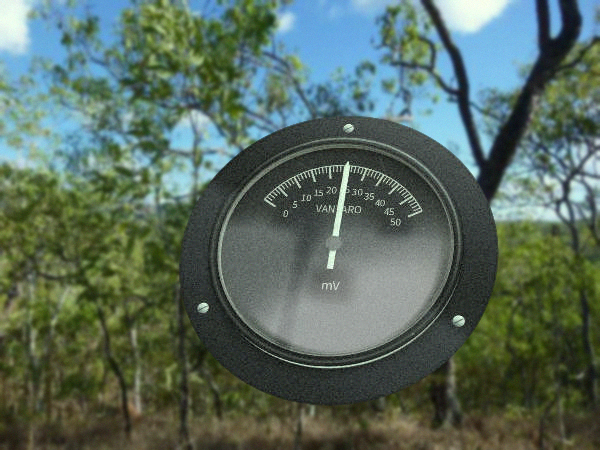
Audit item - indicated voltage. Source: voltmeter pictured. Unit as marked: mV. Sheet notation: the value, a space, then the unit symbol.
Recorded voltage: 25 mV
